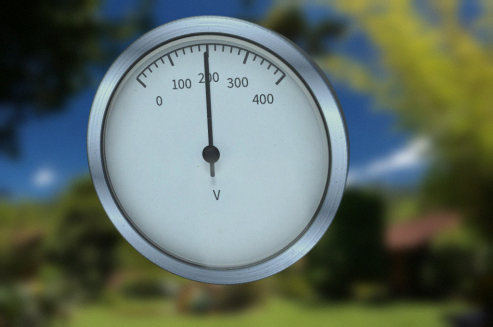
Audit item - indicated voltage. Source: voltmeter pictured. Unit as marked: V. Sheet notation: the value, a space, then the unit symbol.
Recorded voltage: 200 V
